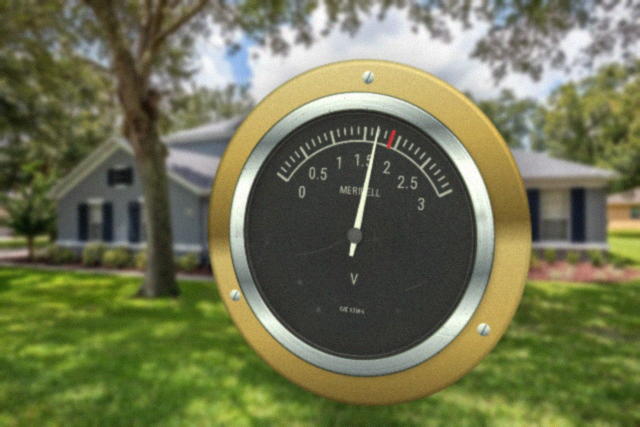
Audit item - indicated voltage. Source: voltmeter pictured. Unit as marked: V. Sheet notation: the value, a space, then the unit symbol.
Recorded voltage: 1.7 V
